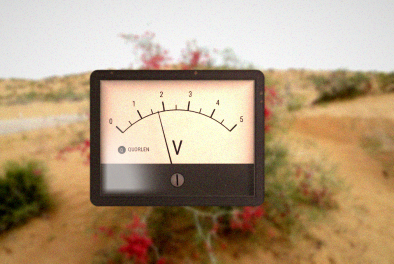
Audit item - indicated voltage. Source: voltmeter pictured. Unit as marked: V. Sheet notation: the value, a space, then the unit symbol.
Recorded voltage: 1.75 V
